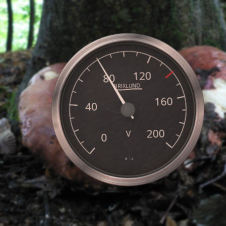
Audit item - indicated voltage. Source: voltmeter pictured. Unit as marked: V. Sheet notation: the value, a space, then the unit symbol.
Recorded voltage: 80 V
